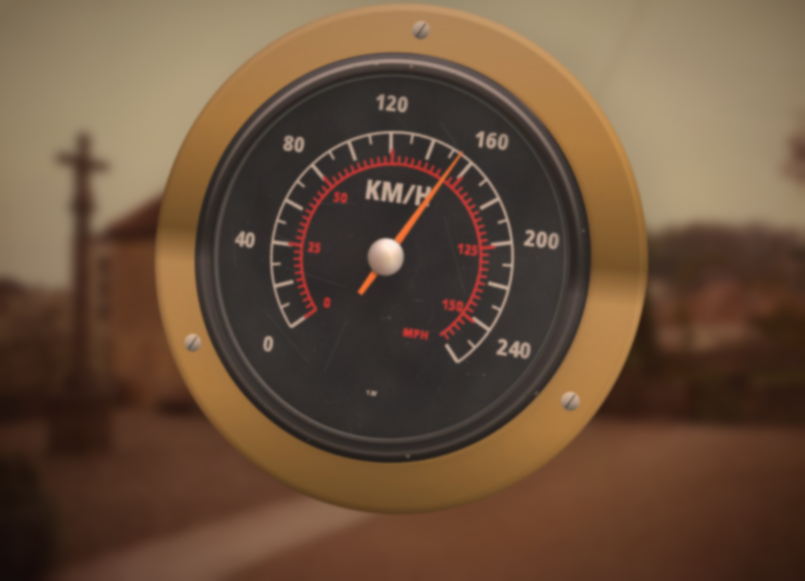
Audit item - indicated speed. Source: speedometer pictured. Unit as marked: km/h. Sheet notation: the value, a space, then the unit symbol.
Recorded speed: 155 km/h
